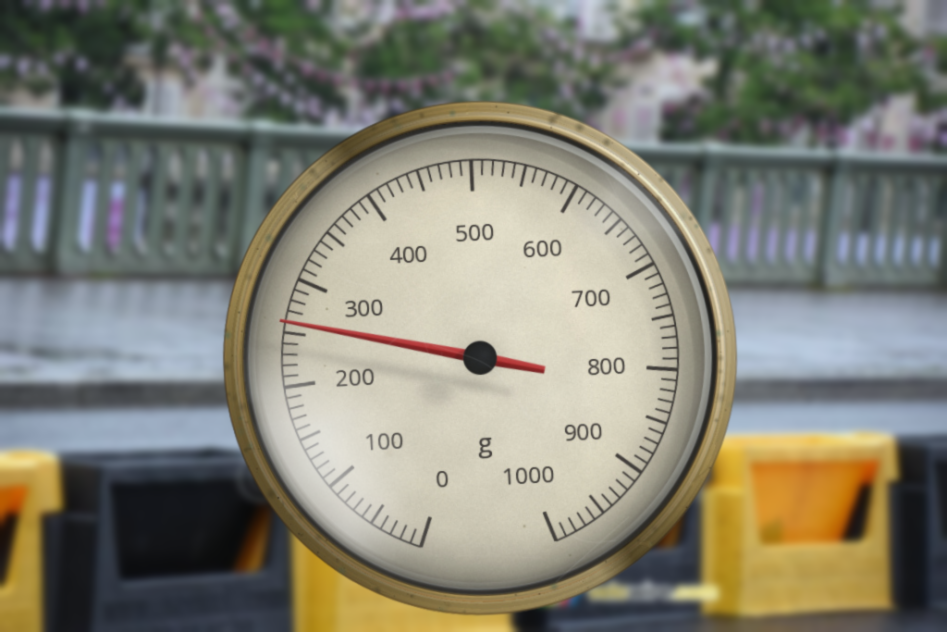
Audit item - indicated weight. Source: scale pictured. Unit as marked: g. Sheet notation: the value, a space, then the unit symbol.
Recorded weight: 260 g
